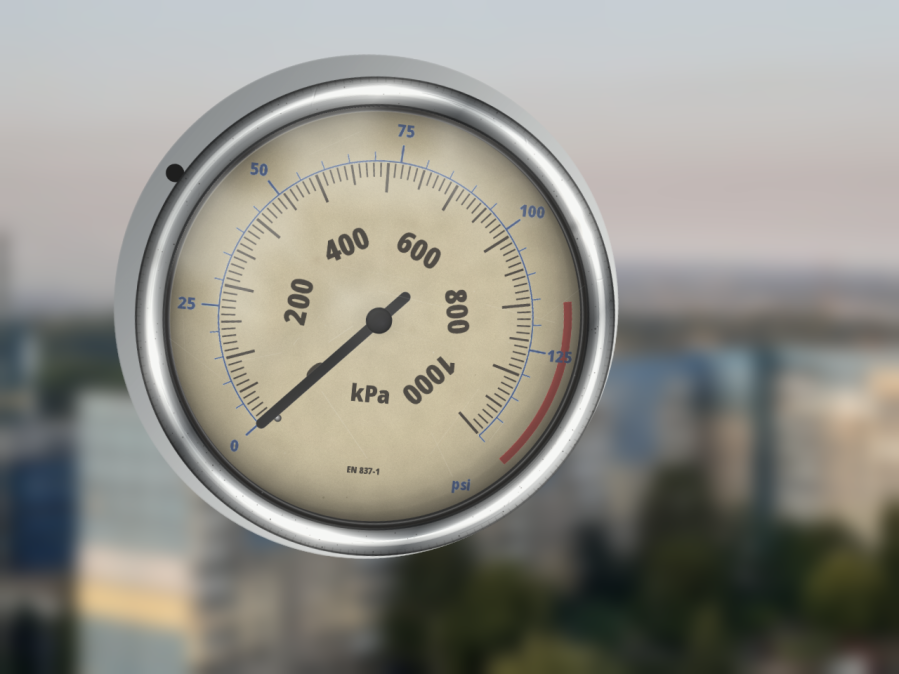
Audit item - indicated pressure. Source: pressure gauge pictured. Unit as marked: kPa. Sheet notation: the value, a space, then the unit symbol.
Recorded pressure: 0 kPa
